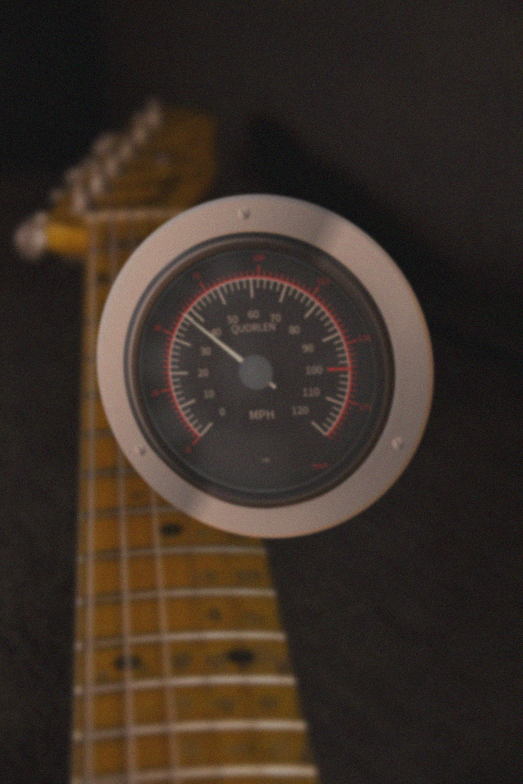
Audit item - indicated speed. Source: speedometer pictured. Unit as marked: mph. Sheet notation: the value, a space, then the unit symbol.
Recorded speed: 38 mph
